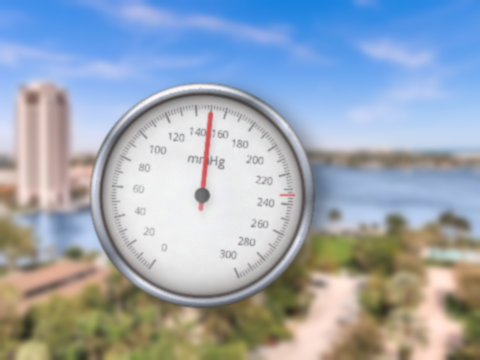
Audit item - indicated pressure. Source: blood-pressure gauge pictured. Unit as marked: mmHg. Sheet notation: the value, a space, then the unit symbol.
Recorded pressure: 150 mmHg
